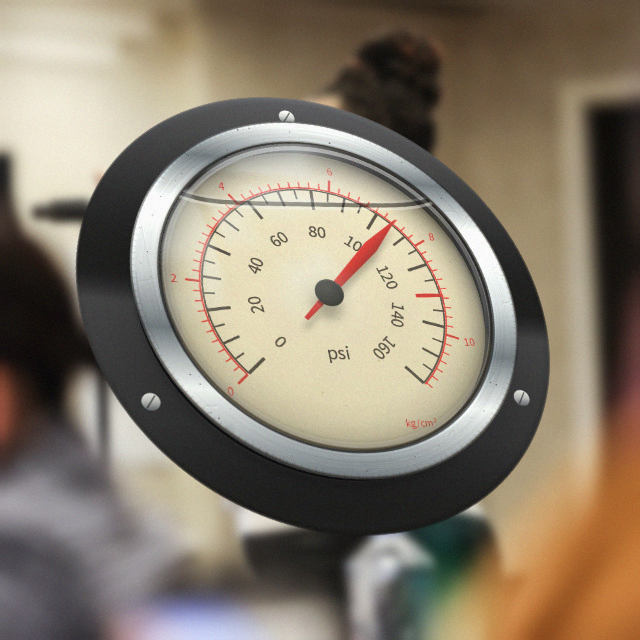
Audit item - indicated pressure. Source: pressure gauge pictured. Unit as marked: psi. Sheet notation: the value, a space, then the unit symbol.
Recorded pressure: 105 psi
